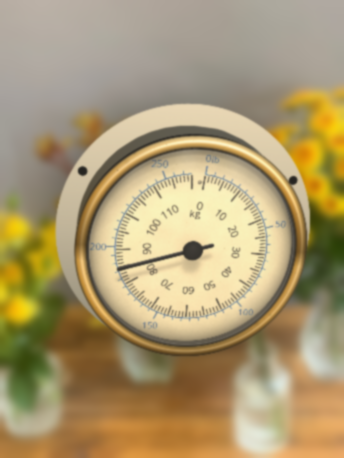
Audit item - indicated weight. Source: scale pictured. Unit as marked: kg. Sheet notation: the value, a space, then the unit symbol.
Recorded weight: 85 kg
